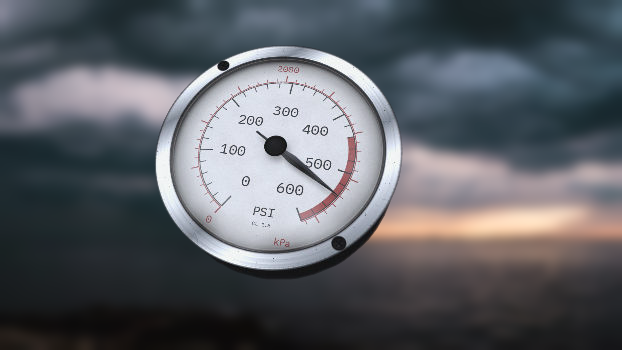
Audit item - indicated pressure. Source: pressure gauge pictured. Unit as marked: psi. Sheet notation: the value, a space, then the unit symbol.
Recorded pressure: 540 psi
